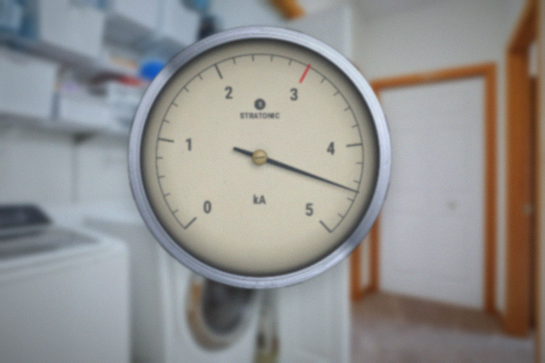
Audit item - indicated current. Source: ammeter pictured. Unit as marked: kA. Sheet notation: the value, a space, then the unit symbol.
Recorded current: 4.5 kA
